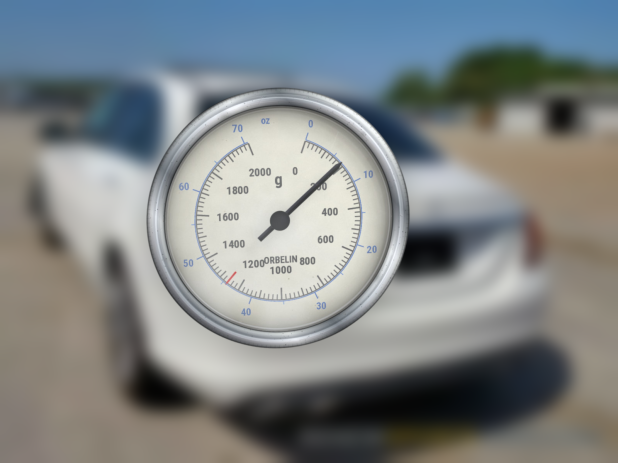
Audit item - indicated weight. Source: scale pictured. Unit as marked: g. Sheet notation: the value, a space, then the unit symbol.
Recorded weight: 180 g
